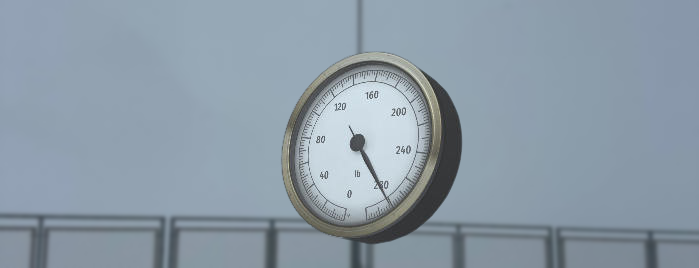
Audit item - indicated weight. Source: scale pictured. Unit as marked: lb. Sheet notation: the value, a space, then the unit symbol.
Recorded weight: 280 lb
